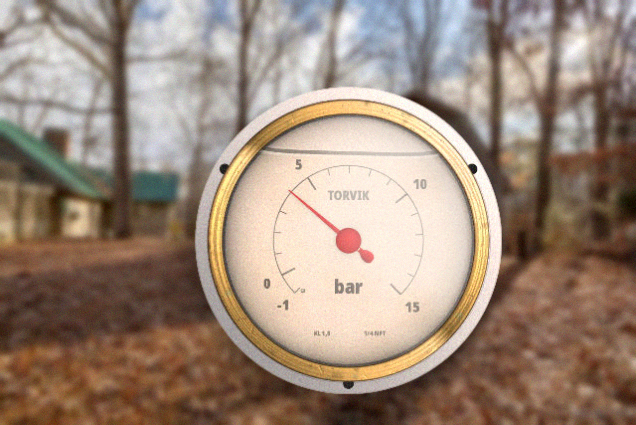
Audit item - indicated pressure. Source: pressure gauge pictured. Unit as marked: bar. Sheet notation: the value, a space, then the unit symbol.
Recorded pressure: 4 bar
